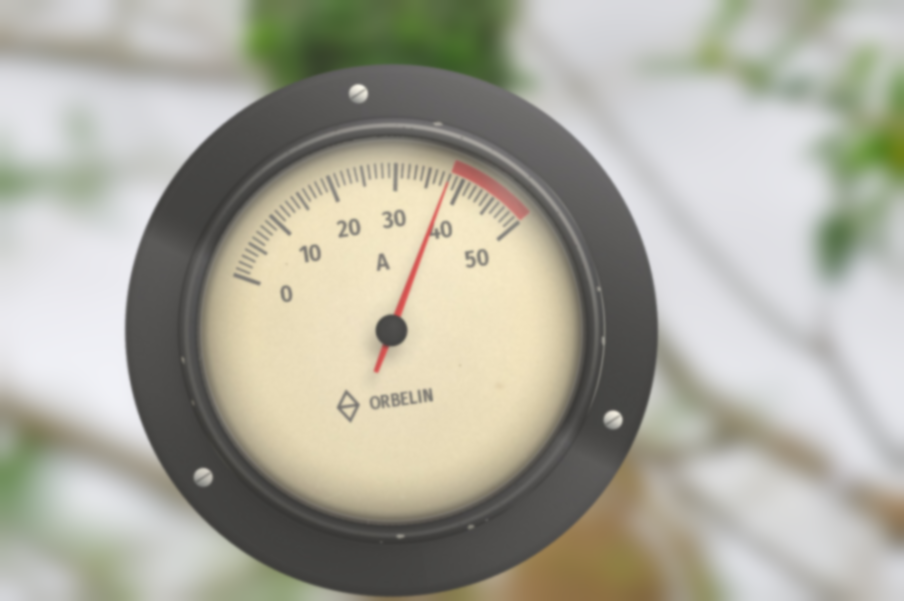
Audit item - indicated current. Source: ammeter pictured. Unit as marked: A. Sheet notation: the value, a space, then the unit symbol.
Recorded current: 38 A
